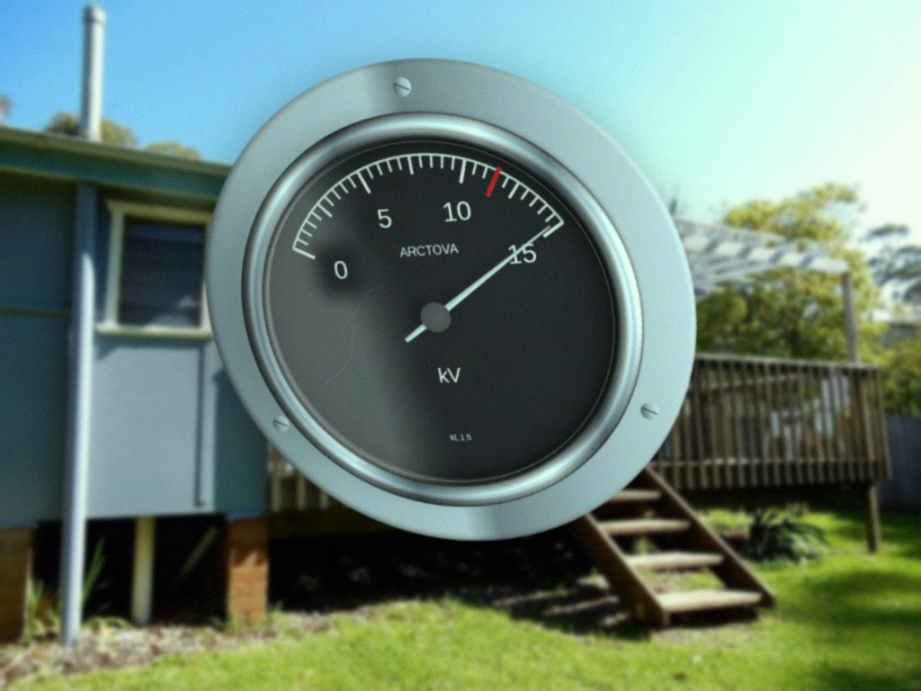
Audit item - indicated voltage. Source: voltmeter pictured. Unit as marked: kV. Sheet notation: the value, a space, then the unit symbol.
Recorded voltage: 14.75 kV
